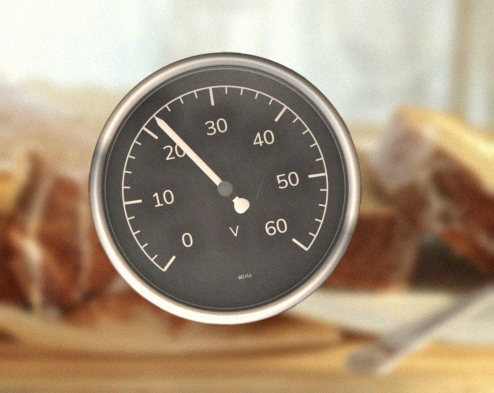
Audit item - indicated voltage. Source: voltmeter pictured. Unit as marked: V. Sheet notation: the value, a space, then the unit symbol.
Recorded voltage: 22 V
